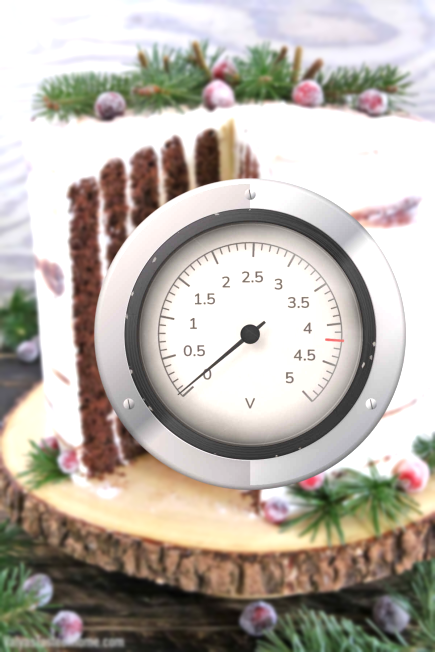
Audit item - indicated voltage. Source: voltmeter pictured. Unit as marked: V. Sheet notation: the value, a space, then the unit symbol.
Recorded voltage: 0.05 V
